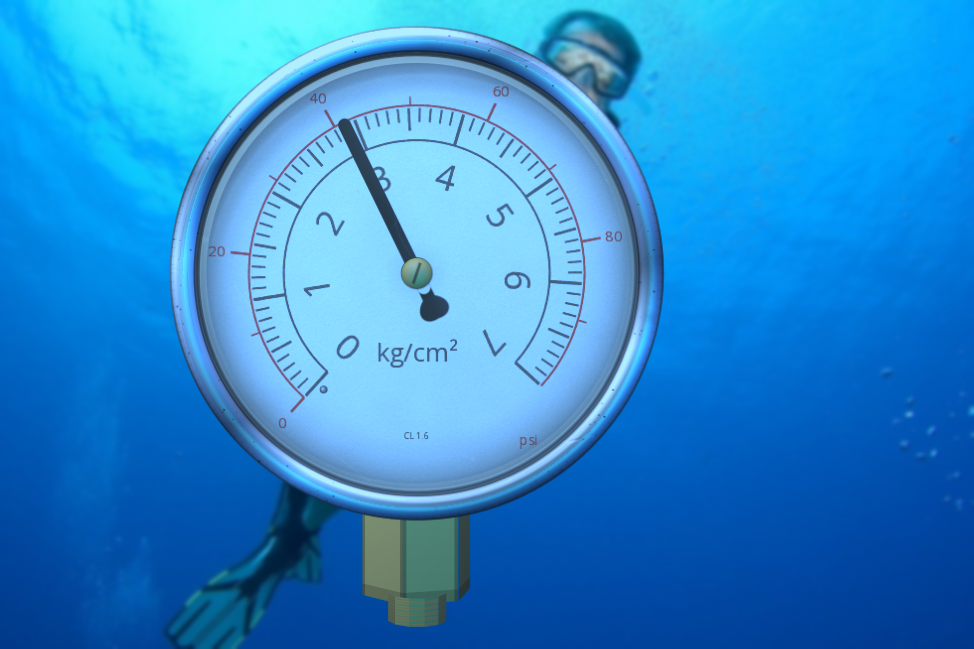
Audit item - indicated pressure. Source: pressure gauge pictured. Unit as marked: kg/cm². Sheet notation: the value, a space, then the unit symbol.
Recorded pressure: 2.9 kg/cm²
